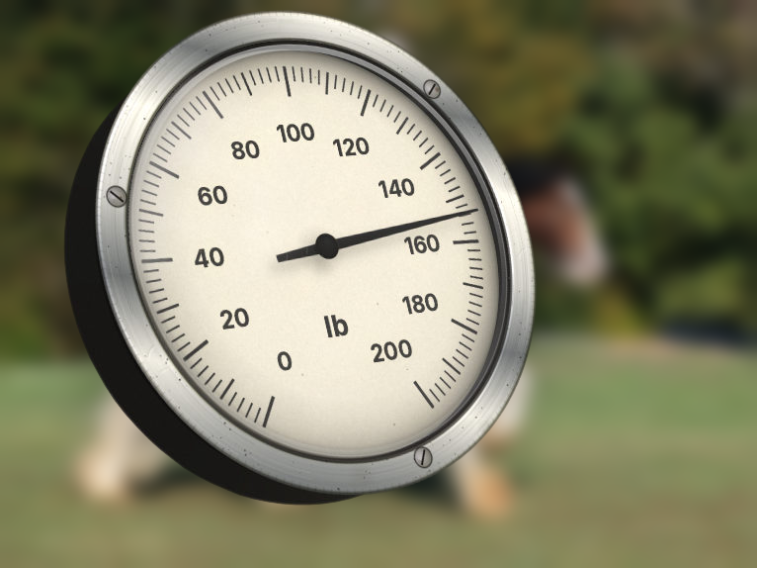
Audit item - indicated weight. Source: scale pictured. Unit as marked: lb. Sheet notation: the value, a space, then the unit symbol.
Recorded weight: 154 lb
